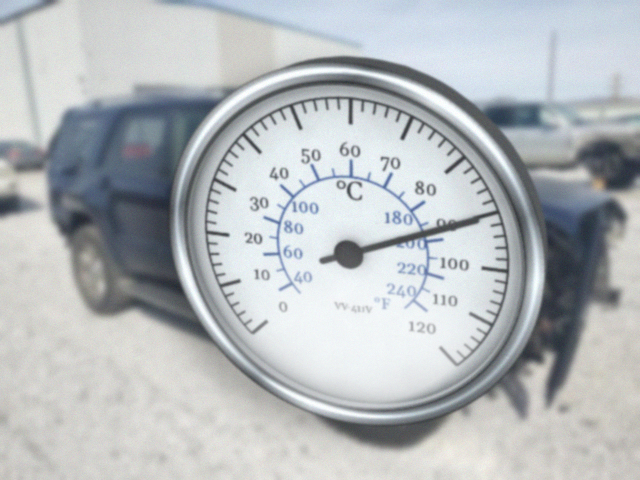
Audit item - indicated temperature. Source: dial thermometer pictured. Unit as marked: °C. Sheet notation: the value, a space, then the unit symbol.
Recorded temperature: 90 °C
